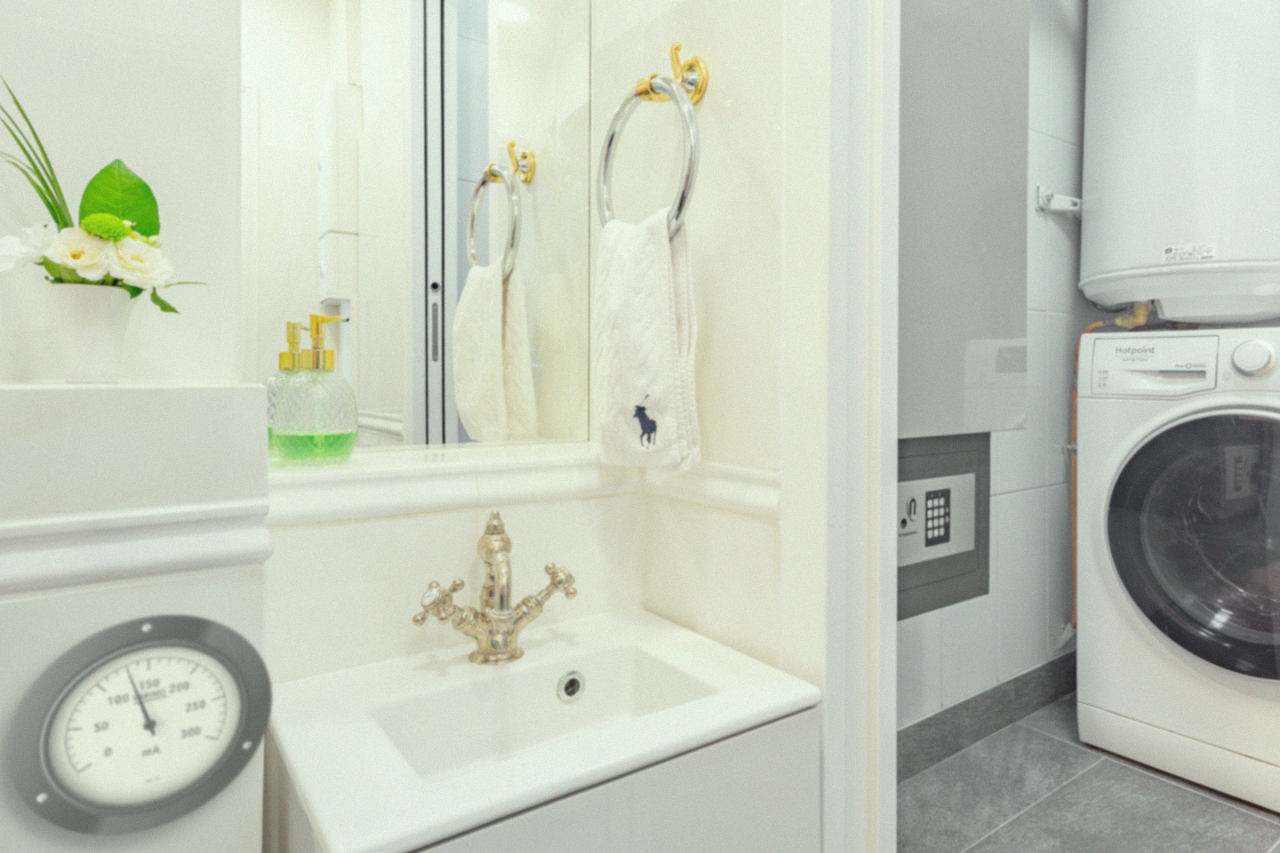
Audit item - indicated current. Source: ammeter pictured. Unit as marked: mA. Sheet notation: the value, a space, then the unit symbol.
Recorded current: 130 mA
